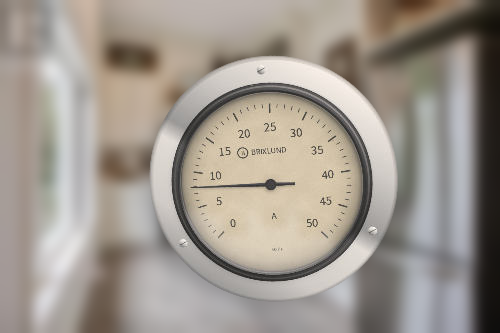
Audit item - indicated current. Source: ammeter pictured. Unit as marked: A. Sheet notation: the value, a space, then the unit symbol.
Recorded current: 8 A
